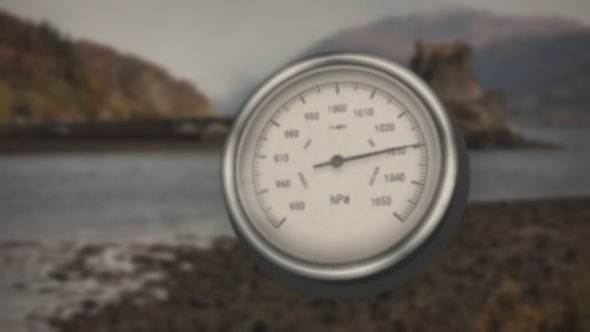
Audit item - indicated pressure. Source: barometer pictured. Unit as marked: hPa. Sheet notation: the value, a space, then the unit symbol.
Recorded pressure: 1030 hPa
